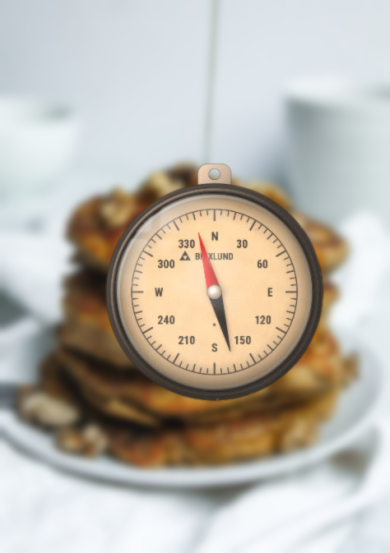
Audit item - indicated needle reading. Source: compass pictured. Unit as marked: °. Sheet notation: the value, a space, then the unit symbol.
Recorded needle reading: 345 °
